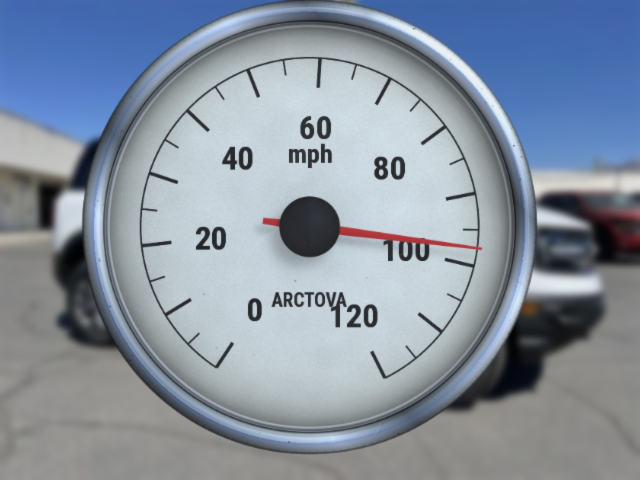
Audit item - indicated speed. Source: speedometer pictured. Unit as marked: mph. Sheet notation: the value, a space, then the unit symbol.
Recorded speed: 97.5 mph
